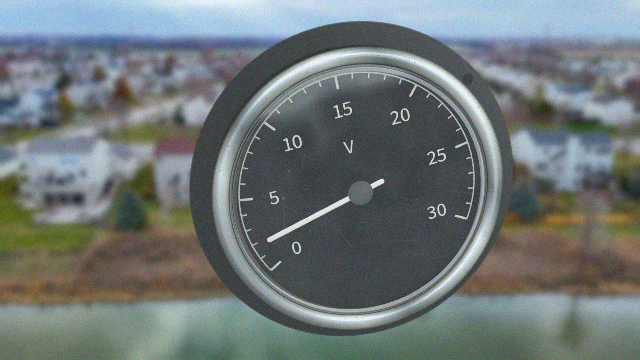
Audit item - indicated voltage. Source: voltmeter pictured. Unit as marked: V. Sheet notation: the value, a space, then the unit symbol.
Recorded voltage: 2 V
